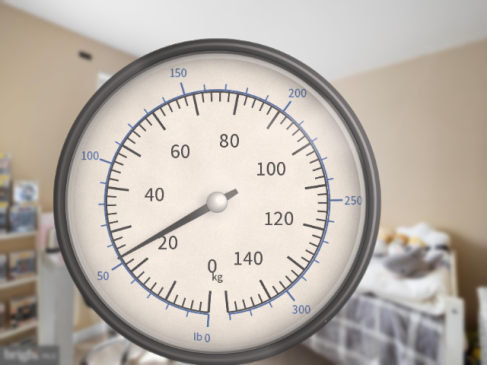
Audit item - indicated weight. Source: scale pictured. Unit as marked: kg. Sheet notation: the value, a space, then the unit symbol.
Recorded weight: 24 kg
